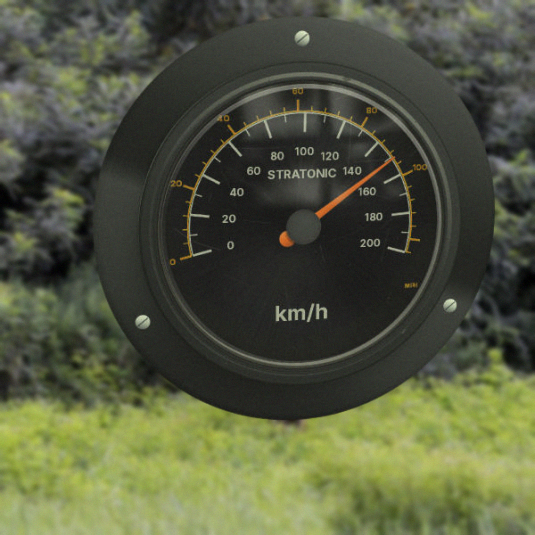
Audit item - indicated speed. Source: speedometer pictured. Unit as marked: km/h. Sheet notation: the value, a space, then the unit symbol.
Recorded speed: 150 km/h
